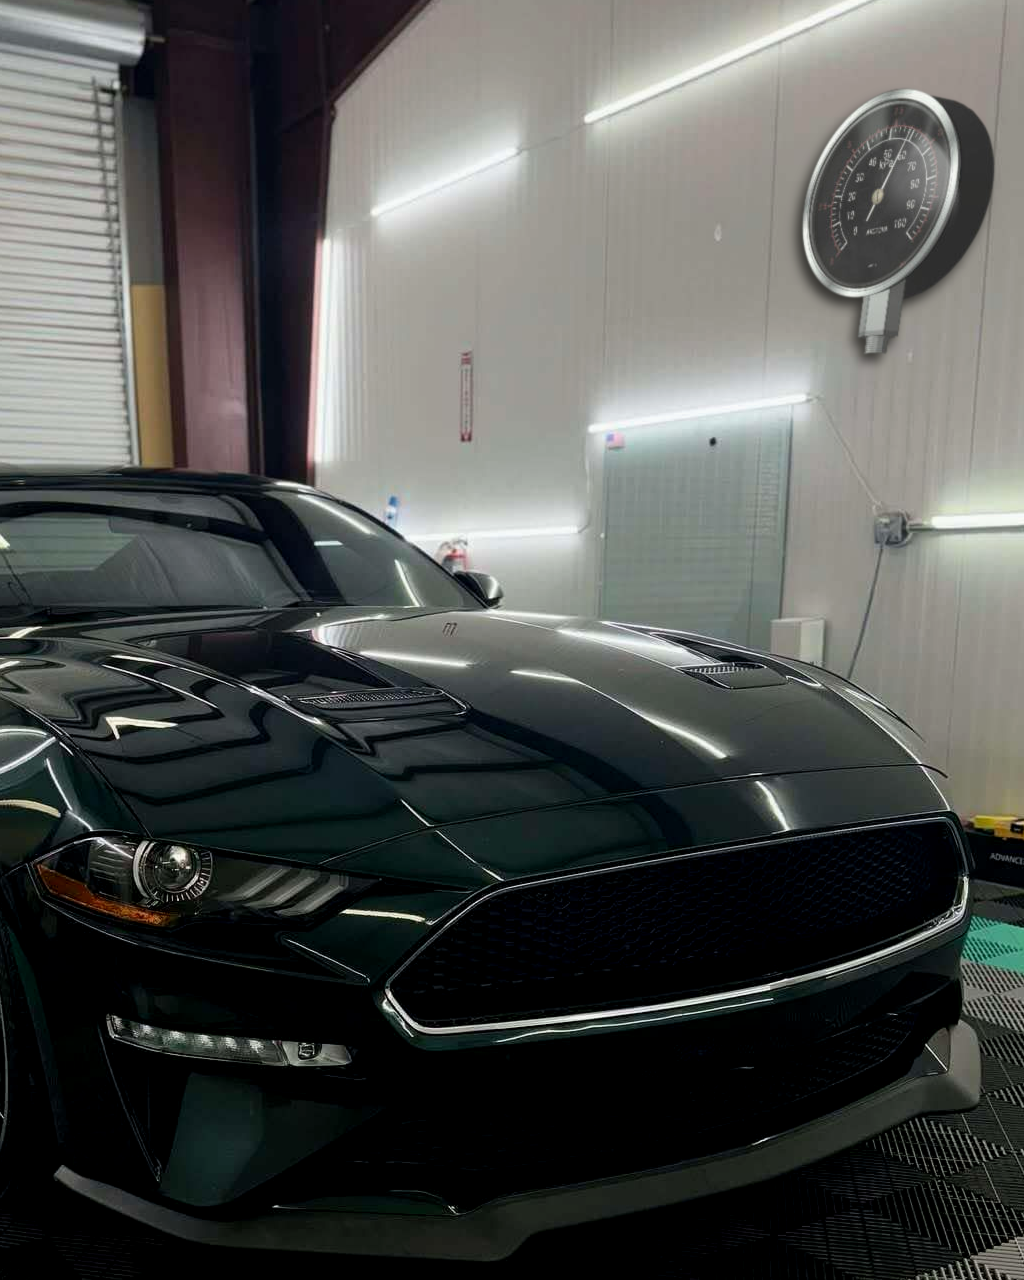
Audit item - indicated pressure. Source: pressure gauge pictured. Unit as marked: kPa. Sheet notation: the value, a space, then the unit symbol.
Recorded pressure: 60 kPa
